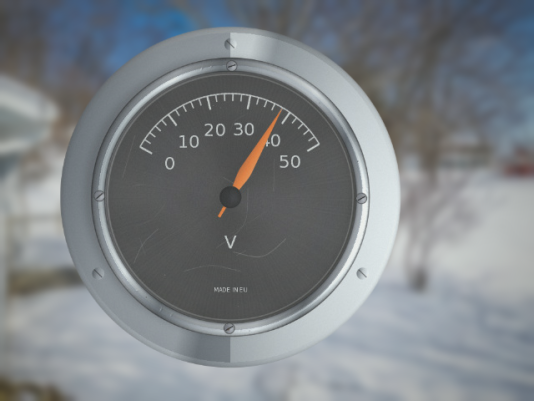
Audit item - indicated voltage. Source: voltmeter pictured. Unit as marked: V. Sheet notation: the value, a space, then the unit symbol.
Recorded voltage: 38 V
